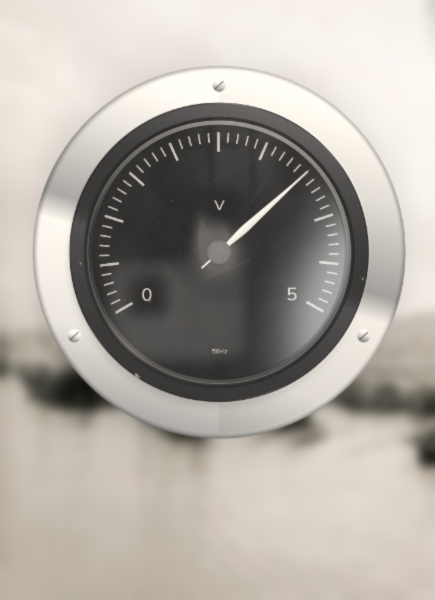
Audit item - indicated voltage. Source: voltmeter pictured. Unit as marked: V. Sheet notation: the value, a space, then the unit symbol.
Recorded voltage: 3.5 V
